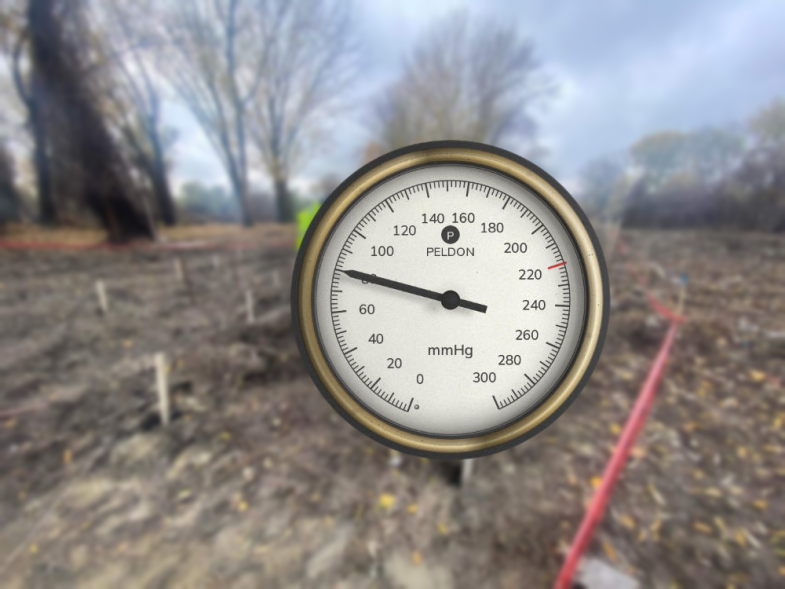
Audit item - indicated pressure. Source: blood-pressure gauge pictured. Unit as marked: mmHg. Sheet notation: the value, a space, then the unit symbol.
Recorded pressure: 80 mmHg
